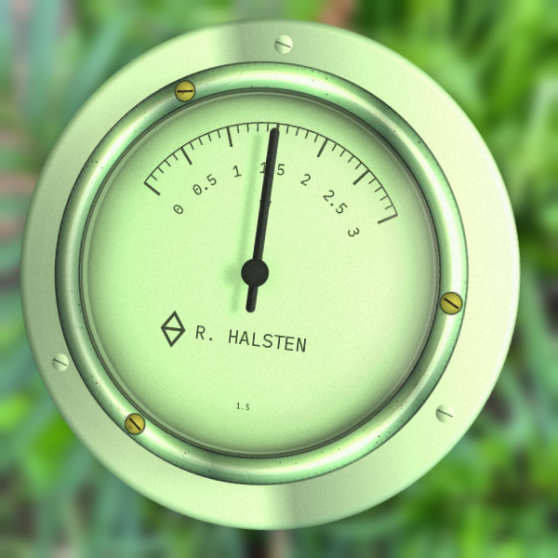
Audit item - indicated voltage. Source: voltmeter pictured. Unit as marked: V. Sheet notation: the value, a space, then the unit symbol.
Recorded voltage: 1.5 V
